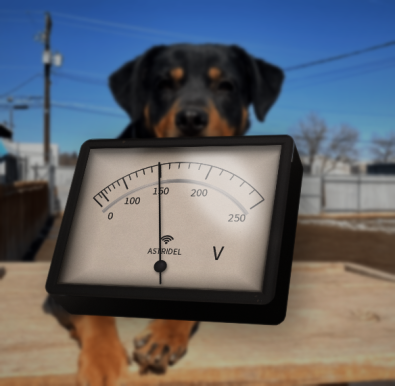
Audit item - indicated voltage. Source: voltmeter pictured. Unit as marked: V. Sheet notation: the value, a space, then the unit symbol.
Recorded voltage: 150 V
